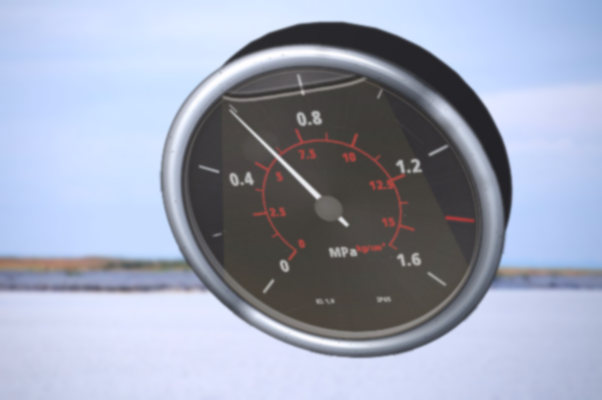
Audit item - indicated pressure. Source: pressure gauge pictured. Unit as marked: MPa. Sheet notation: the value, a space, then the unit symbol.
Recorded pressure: 0.6 MPa
